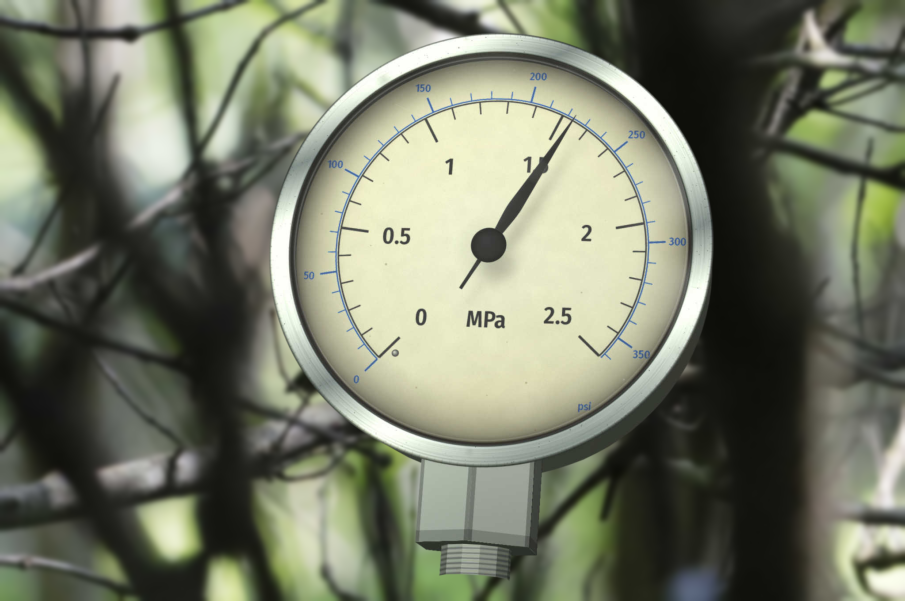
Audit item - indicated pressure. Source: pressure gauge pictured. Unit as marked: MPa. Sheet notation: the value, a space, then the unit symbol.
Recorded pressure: 1.55 MPa
